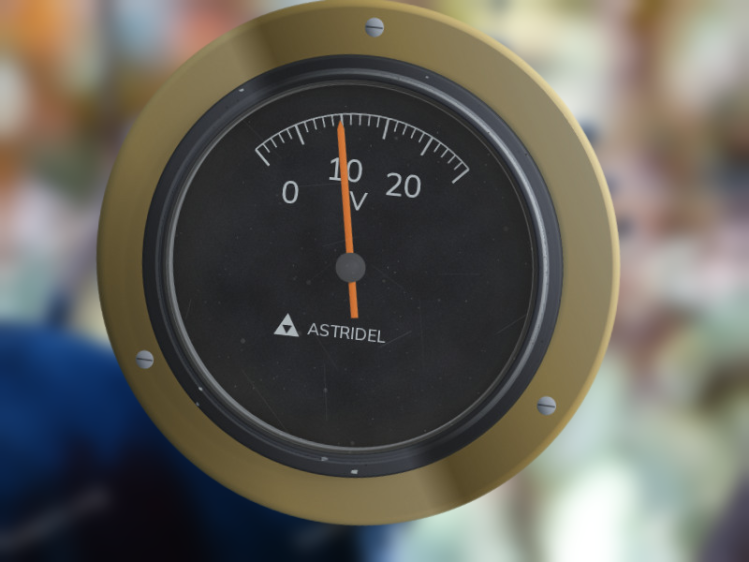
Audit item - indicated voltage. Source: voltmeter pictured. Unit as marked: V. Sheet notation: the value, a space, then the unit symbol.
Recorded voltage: 10 V
